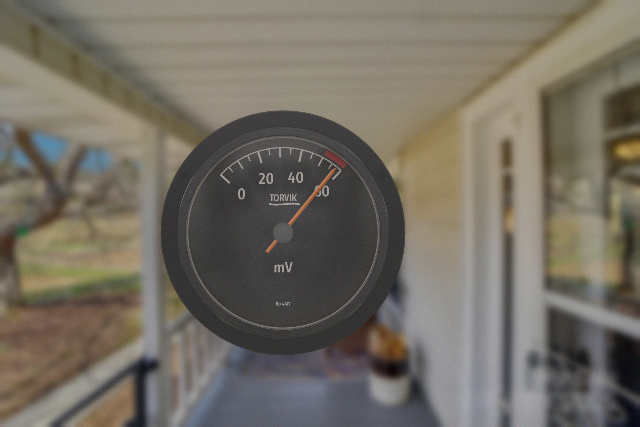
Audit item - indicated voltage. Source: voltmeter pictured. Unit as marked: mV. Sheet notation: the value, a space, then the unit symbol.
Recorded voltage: 57.5 mV
